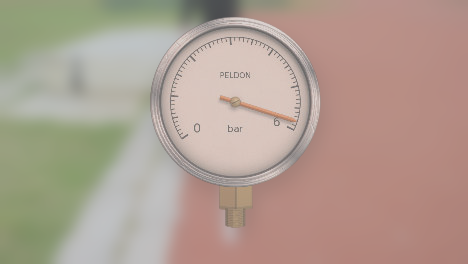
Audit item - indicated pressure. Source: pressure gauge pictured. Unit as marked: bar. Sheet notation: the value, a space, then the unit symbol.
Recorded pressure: 5.8 bar
